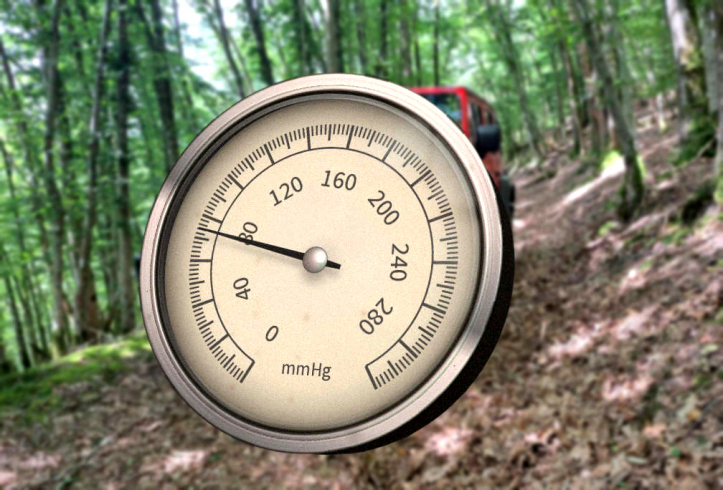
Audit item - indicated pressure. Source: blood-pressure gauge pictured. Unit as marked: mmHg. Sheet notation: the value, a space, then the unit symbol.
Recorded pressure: 74 mmHg
